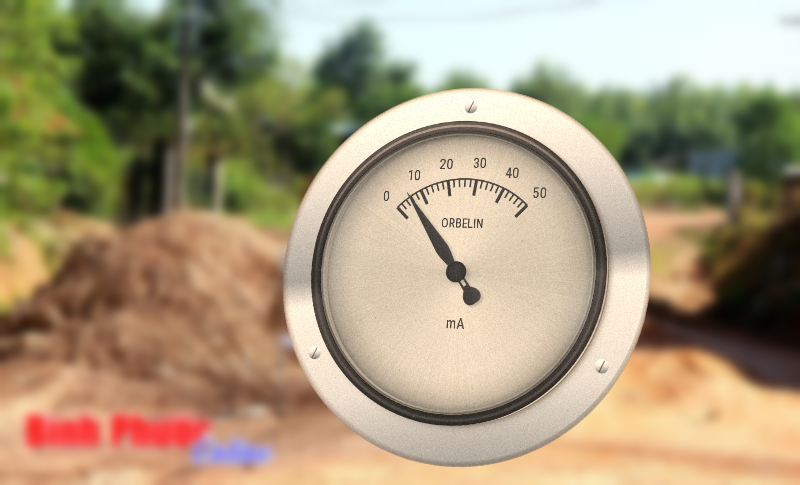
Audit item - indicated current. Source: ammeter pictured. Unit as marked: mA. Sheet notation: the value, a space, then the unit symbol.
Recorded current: 6 mA
